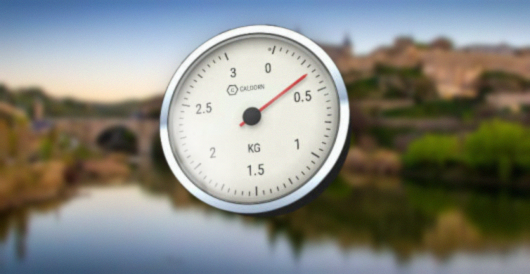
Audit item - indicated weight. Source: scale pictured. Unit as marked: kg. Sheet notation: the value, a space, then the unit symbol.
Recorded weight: 0.35 kg
